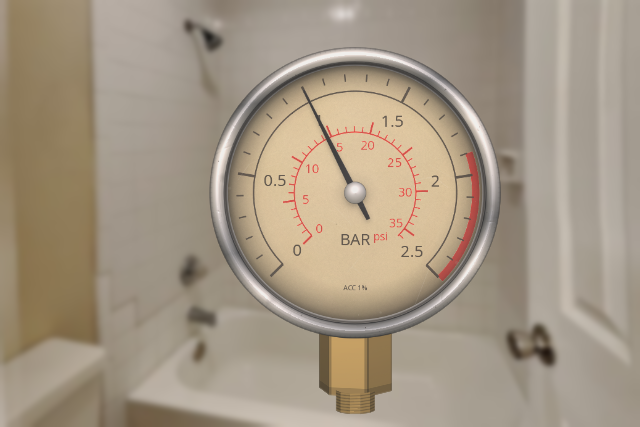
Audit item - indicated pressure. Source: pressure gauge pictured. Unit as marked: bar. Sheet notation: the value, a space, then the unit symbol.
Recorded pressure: 1 bar
